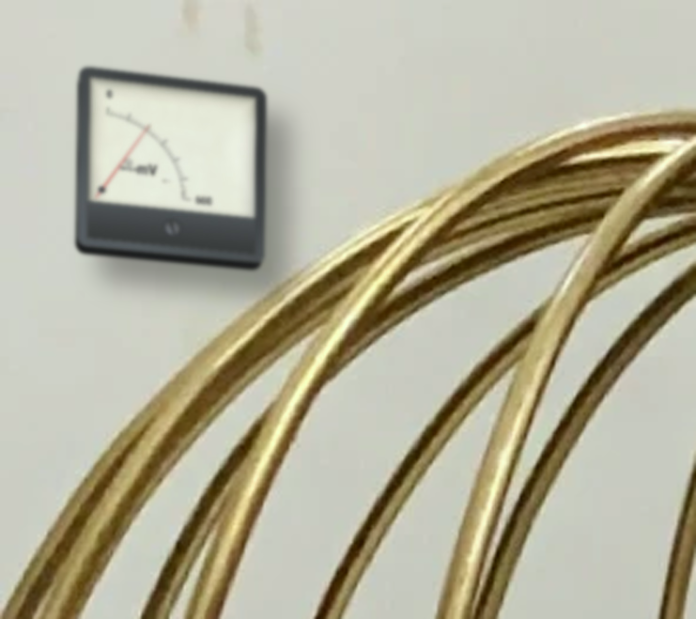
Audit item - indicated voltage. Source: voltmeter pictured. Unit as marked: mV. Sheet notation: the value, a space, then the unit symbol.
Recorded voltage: 200 mV
